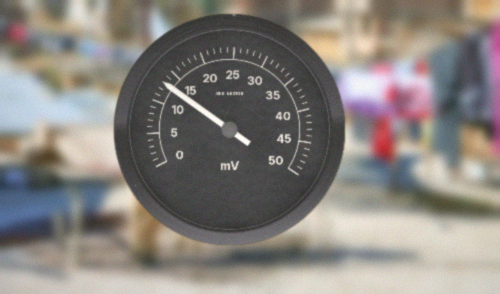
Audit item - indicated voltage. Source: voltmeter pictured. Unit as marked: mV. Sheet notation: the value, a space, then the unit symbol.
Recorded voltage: 13 mV
